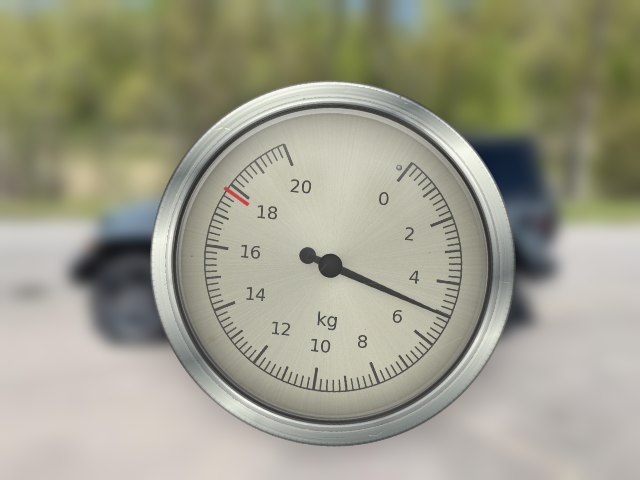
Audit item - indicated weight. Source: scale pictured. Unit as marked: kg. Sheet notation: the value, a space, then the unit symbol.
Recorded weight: 5 kg
